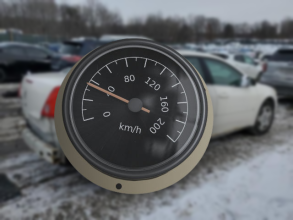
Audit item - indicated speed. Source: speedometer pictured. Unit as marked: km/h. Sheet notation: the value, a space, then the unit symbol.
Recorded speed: 35 km/h
